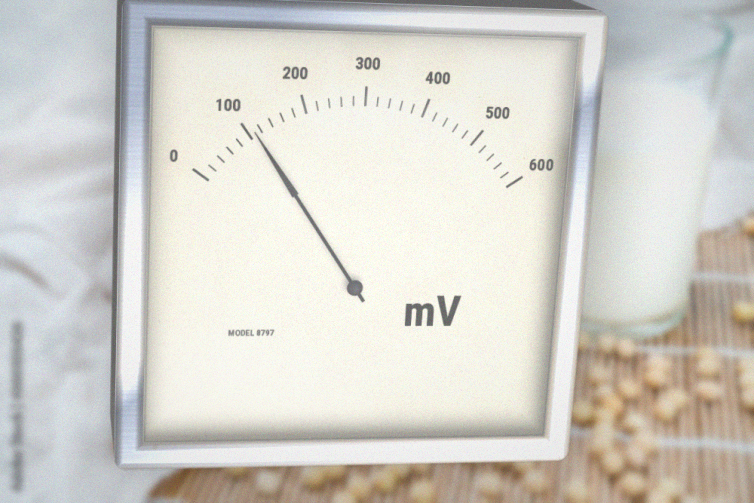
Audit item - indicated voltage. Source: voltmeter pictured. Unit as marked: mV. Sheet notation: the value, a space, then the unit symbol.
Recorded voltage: 110 mV
